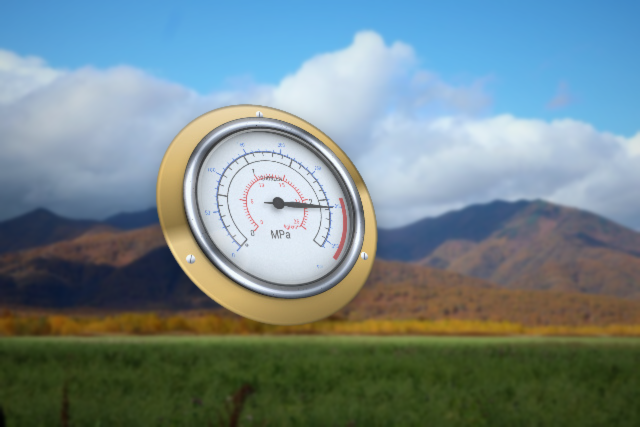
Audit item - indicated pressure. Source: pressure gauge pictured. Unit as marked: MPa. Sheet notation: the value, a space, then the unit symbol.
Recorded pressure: 2.1 MPa
